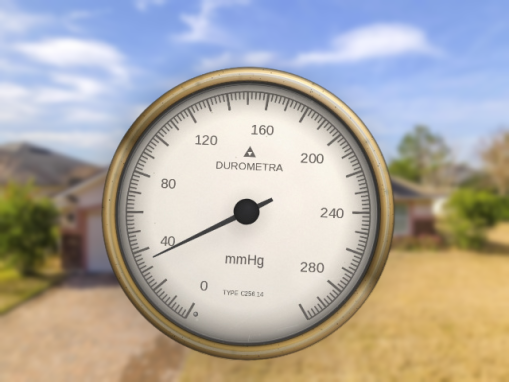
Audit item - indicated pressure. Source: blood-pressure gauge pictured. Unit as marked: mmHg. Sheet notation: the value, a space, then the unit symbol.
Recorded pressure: 34 mmHg
